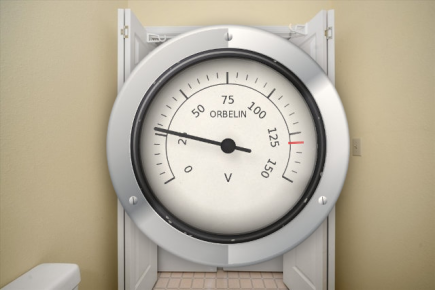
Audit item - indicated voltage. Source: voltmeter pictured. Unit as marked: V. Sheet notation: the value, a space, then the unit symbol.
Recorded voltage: 27.5 V
